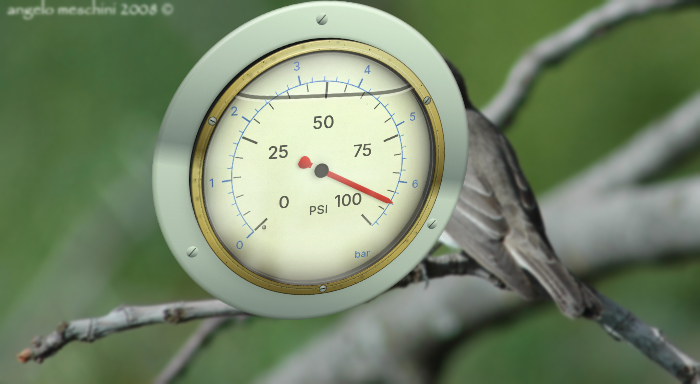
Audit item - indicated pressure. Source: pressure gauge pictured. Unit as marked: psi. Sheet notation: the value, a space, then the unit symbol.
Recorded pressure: 92.5 psi
